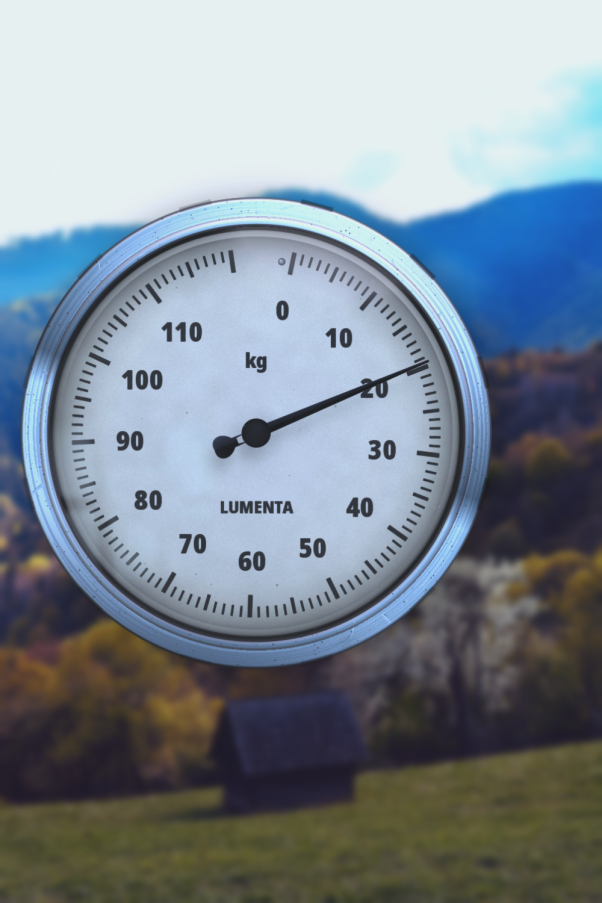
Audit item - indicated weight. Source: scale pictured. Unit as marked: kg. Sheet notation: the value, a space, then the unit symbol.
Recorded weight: 19.5 kg
